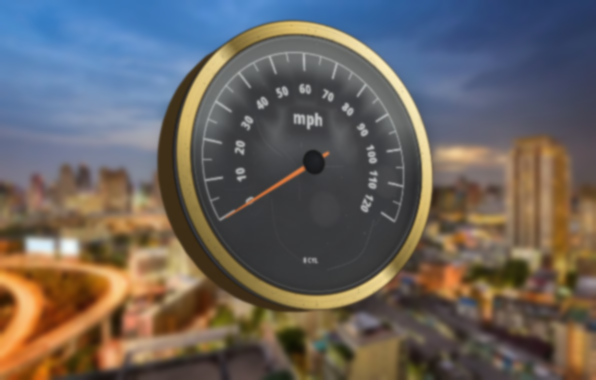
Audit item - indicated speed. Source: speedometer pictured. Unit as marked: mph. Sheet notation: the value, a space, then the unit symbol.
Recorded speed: 0 mph
